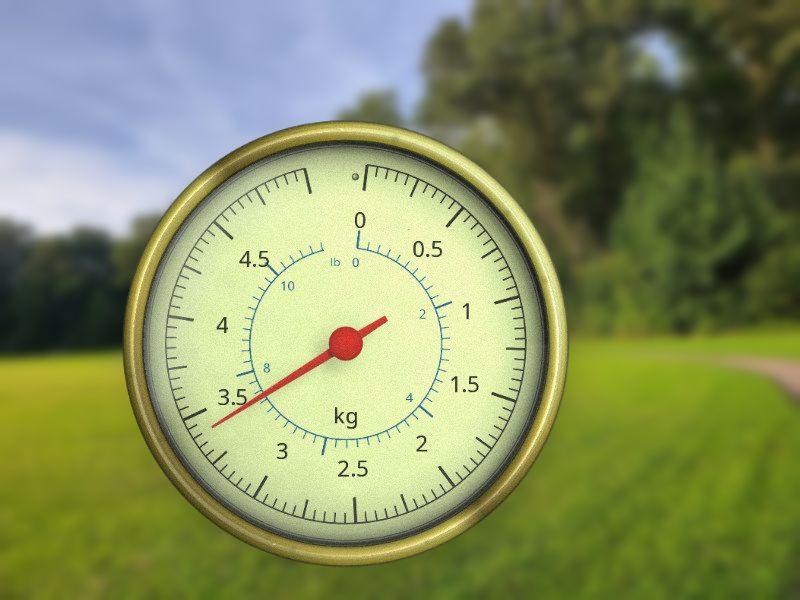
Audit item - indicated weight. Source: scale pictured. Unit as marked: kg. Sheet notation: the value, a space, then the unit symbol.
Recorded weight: 3.4 kg
